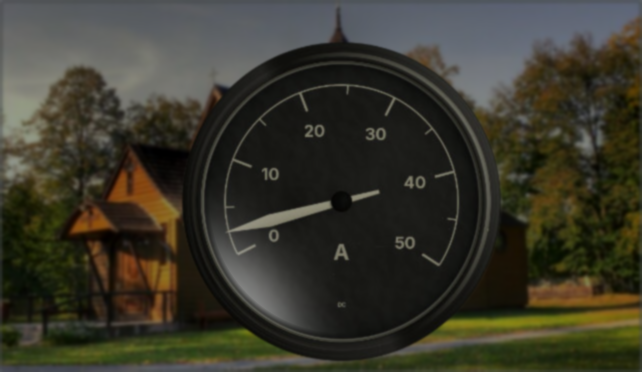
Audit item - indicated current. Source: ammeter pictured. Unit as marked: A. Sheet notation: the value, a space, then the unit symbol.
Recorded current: 2.5 A
